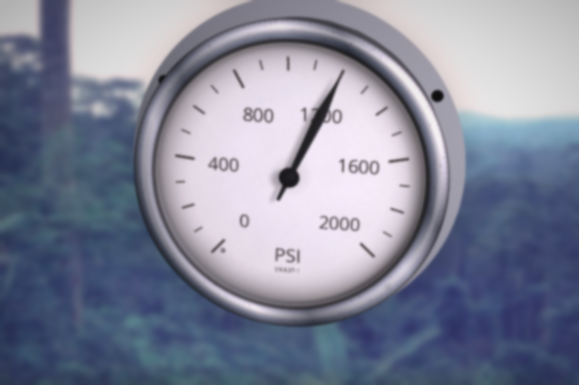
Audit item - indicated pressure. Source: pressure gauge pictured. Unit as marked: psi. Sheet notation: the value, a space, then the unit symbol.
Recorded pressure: 1200 psi
